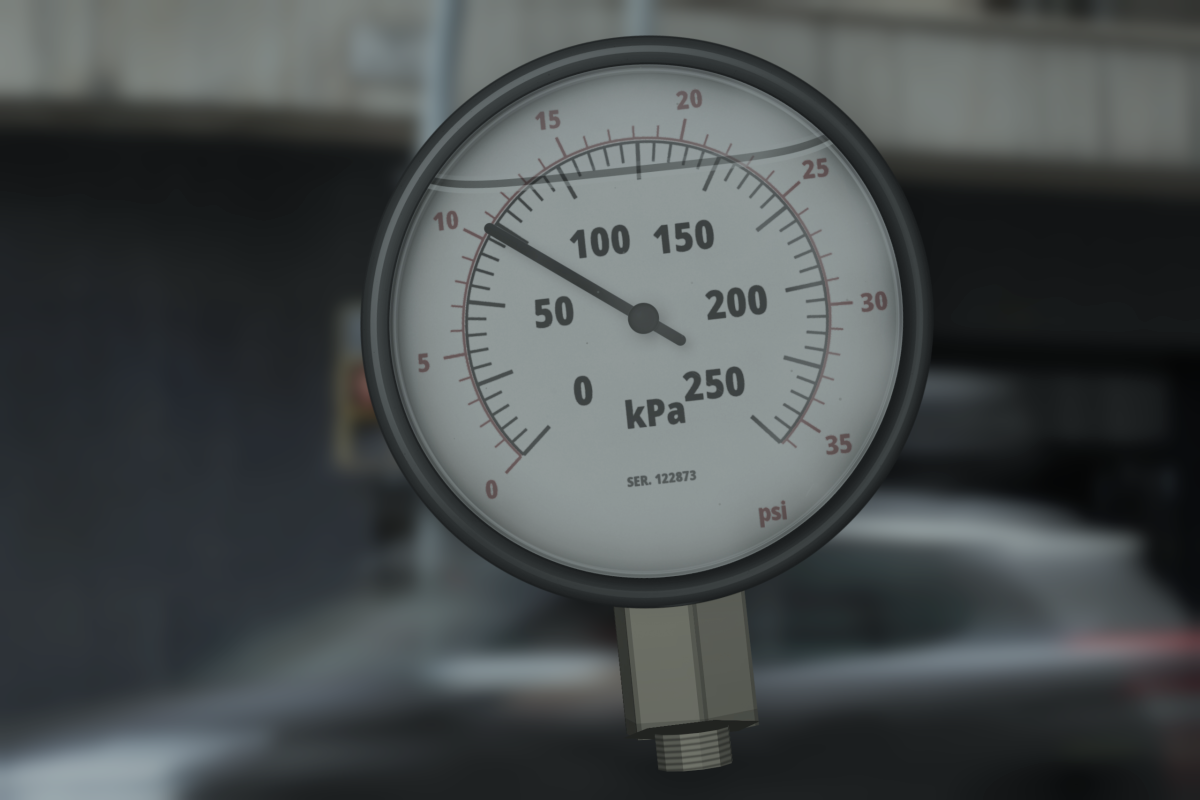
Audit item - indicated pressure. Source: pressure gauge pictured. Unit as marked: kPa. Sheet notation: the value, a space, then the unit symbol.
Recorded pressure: 72.5 kPa
